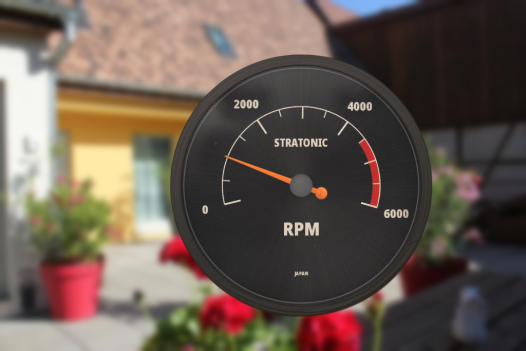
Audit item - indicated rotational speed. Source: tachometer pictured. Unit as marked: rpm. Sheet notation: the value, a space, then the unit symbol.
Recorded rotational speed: 1000 rpm
